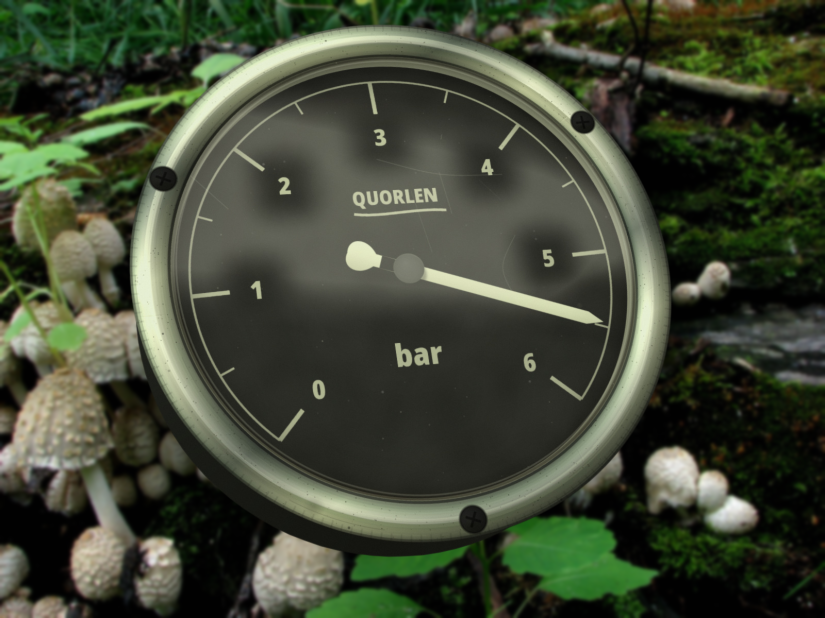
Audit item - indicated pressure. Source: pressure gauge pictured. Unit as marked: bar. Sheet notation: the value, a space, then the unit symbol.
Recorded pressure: 5.5 bar
